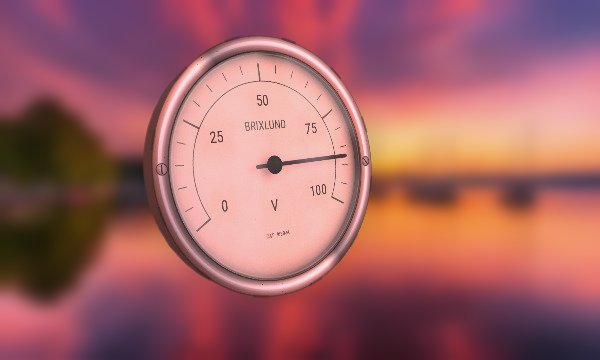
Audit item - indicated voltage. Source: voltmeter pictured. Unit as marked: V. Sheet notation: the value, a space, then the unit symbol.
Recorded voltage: 87.5 V
